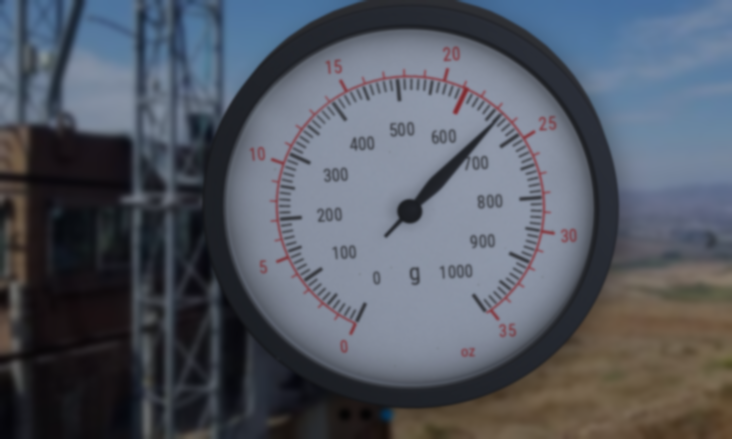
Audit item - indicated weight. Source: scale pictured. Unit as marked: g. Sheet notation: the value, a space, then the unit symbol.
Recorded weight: 660 g
